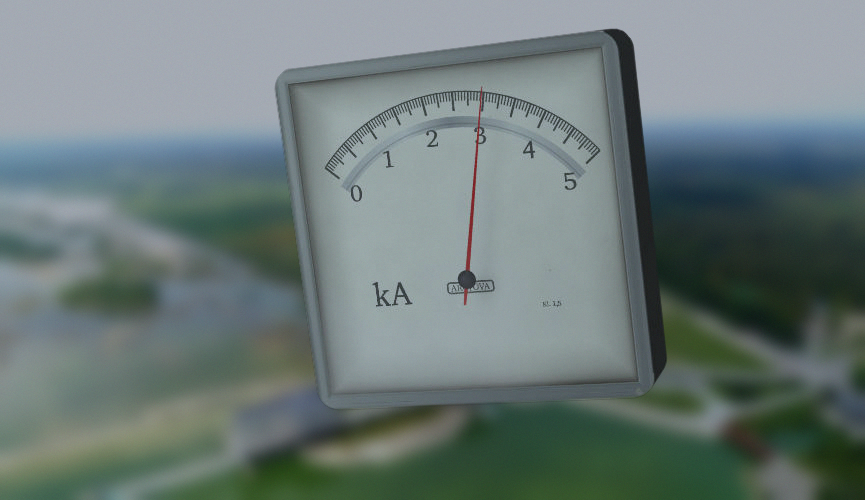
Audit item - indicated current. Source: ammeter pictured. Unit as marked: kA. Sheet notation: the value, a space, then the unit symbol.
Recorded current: 3 kA
